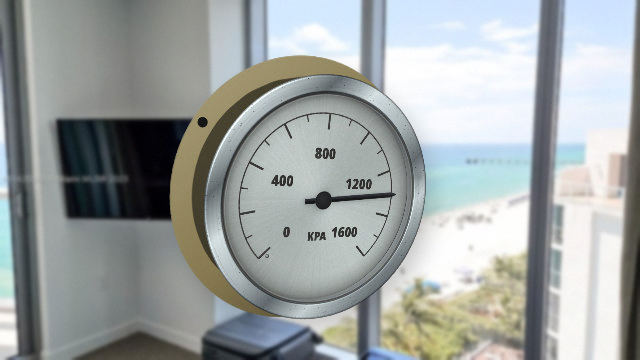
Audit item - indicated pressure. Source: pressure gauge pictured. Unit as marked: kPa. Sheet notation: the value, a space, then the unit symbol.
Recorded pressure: 1300 kPa
